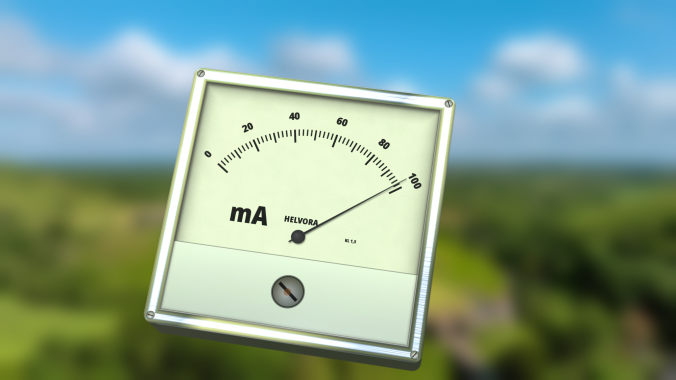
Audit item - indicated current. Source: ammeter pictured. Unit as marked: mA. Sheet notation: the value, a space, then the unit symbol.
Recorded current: 98 mA
